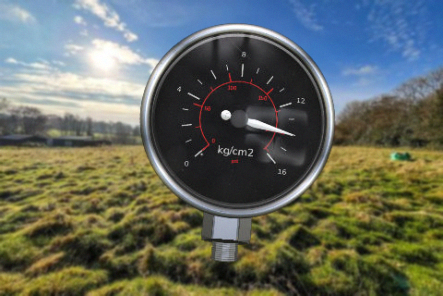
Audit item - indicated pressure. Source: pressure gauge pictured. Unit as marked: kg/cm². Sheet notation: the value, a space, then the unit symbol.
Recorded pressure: 14 kg/cm²
